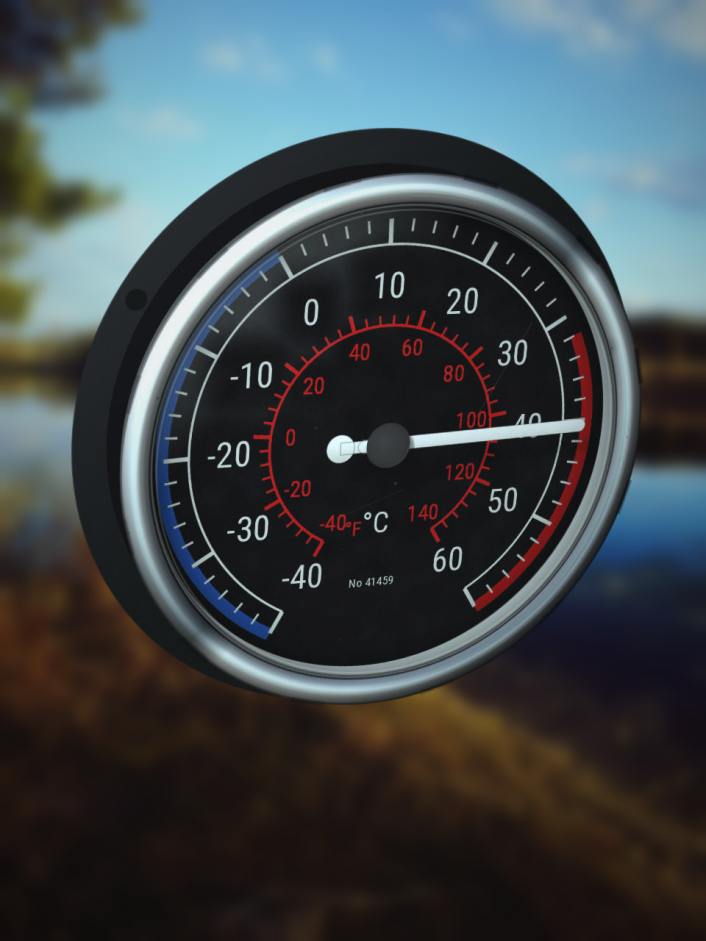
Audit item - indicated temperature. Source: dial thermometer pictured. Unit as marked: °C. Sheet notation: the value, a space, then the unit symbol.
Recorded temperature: 40 °C
